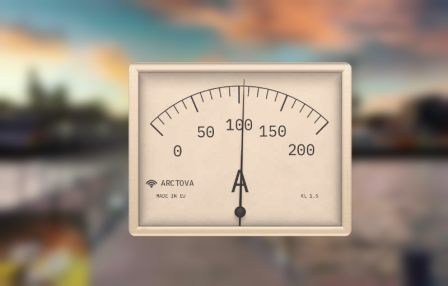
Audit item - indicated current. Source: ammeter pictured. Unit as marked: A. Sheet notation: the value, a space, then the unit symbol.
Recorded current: 105 A
